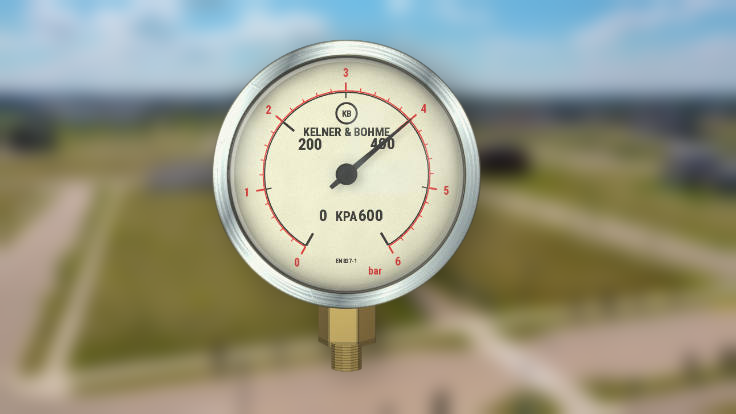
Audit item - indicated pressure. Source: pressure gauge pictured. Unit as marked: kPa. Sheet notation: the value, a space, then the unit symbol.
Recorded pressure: 400 kPa
